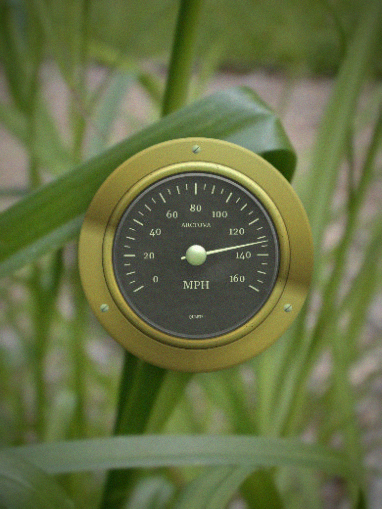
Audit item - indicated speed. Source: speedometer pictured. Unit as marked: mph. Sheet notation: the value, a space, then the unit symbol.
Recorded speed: 132.5 mph
